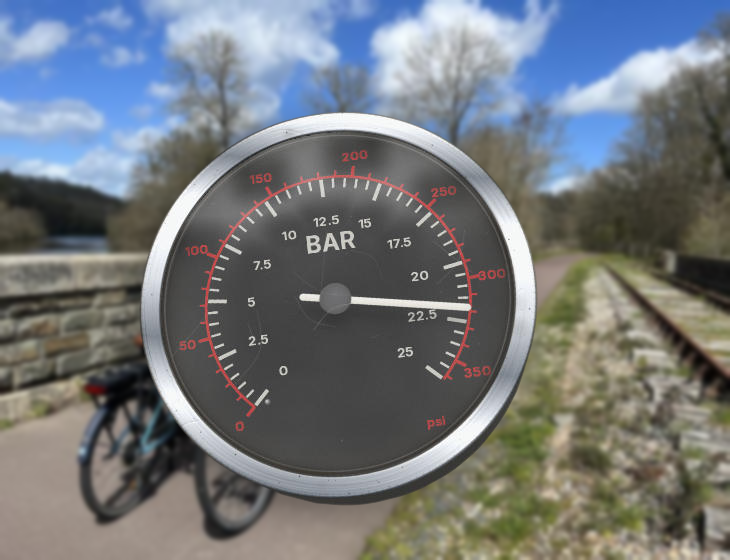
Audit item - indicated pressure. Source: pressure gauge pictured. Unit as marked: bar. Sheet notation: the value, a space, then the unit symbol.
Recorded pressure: 22 bar
